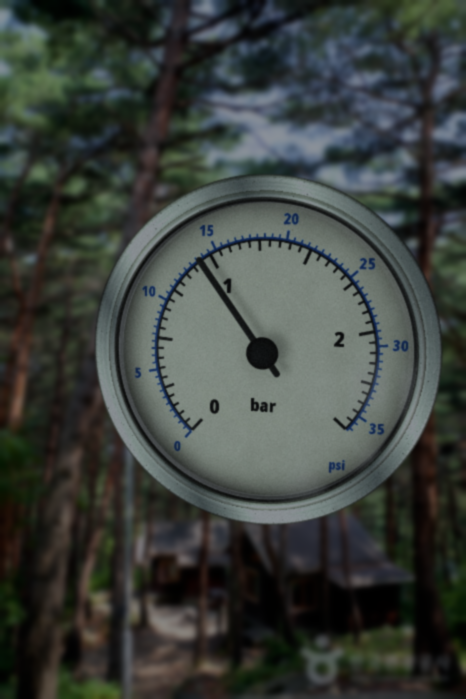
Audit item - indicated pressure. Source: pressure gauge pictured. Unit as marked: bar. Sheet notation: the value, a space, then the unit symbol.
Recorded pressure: 0.95 bar
